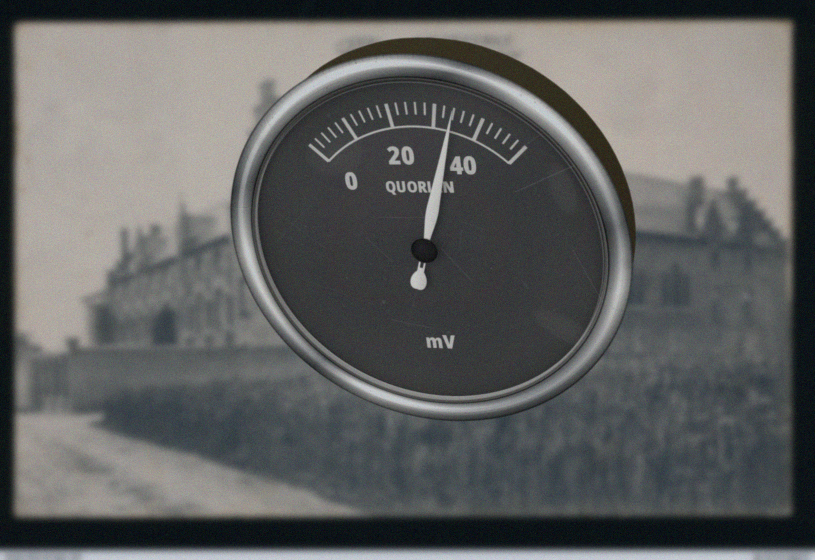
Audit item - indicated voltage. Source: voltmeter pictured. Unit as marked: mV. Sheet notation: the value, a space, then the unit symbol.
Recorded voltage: 34 mV
